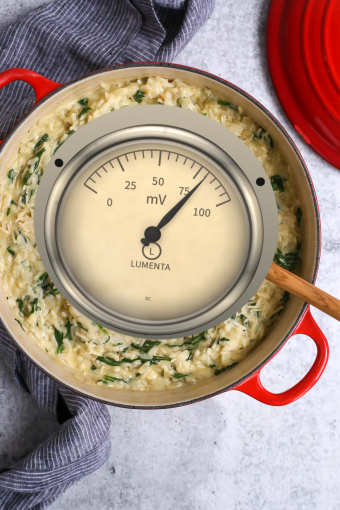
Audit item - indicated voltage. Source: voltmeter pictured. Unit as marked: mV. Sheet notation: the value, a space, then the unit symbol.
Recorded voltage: 80 mV
